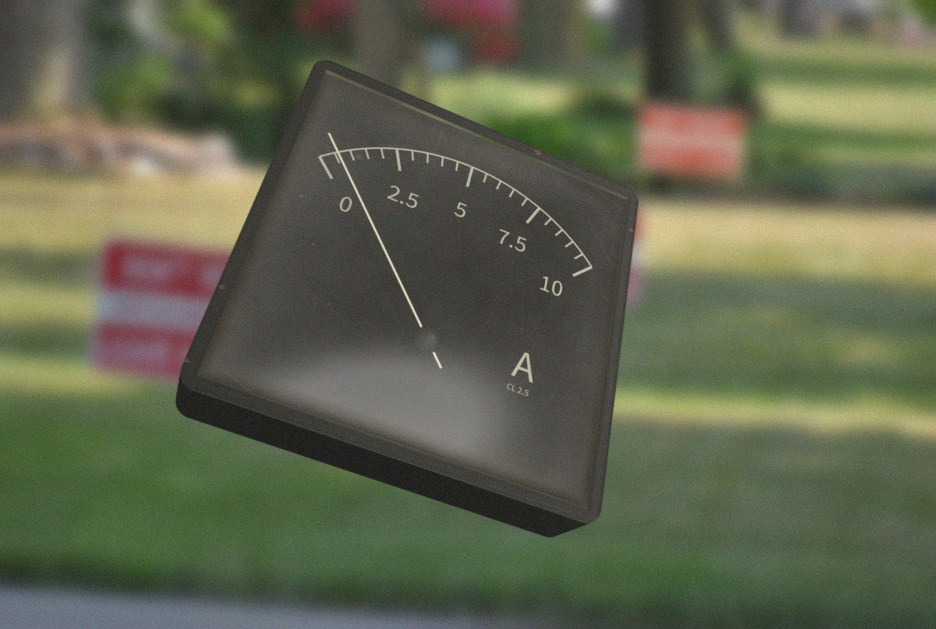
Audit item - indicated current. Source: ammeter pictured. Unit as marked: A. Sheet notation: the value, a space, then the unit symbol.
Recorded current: 0.5 A
